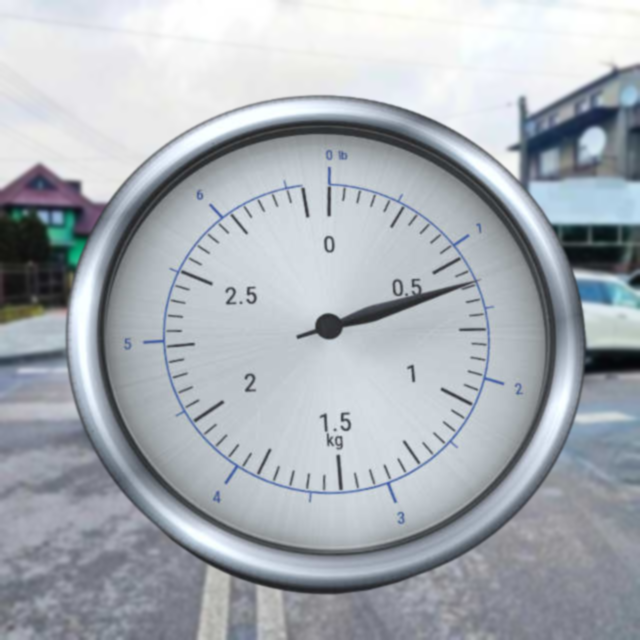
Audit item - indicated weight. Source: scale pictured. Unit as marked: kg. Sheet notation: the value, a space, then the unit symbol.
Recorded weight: 0.6 kg
